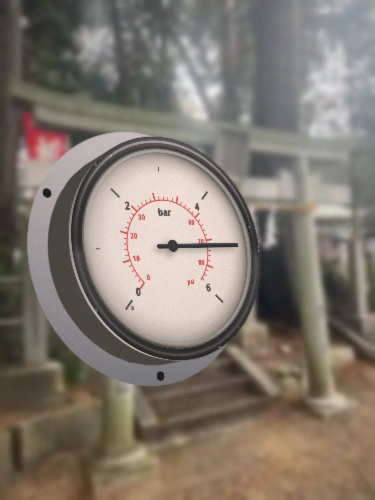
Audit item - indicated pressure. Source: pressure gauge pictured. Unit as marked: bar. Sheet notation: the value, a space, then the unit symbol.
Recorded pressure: 5 bar
